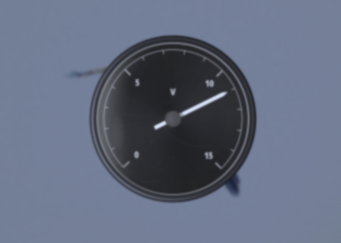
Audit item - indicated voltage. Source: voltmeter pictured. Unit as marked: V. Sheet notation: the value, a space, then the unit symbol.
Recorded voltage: 11 V
